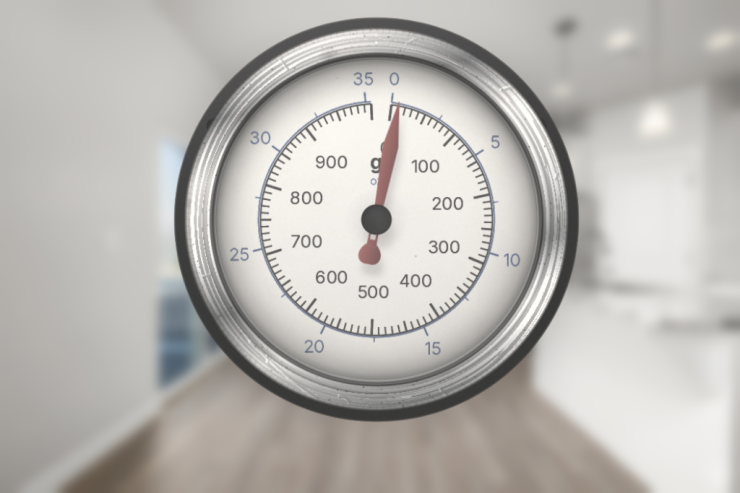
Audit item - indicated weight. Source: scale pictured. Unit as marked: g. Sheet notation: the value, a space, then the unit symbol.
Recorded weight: 10 g
